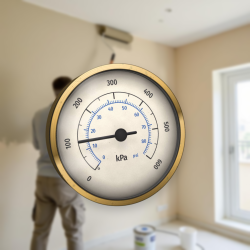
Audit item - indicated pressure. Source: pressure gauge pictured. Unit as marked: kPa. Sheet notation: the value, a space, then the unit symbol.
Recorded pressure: 100 kPa
